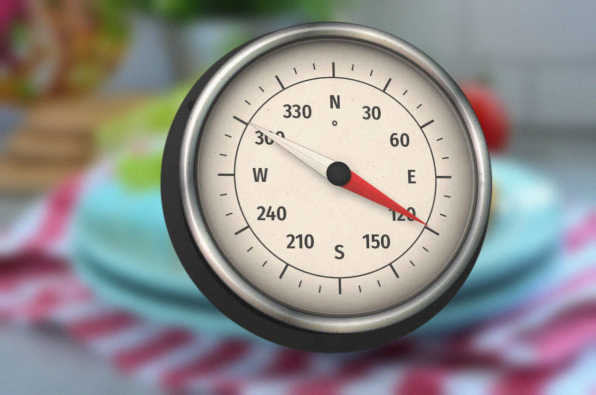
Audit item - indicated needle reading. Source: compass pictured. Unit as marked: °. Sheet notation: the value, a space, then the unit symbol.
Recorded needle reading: 120 °
